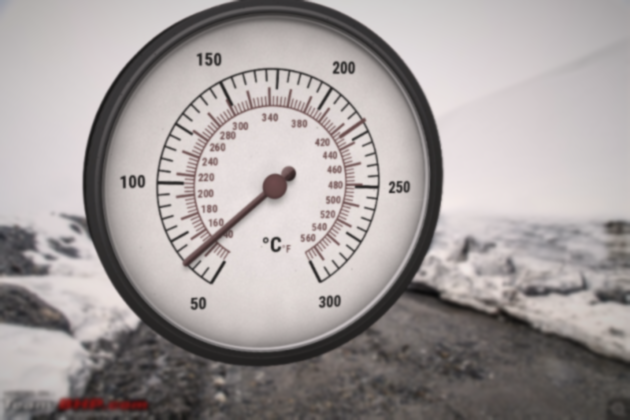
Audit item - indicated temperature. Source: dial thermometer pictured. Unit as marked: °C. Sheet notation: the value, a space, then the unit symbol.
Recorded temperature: 65 °C
